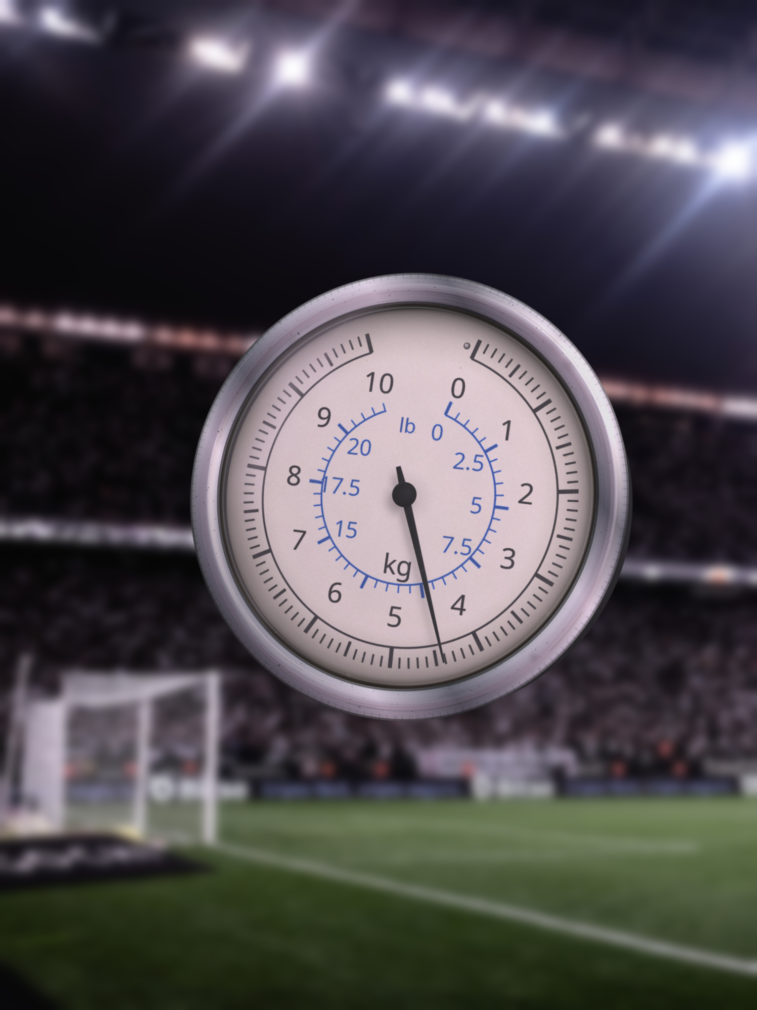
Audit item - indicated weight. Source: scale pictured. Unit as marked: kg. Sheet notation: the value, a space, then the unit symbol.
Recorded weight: 4.4 kg
